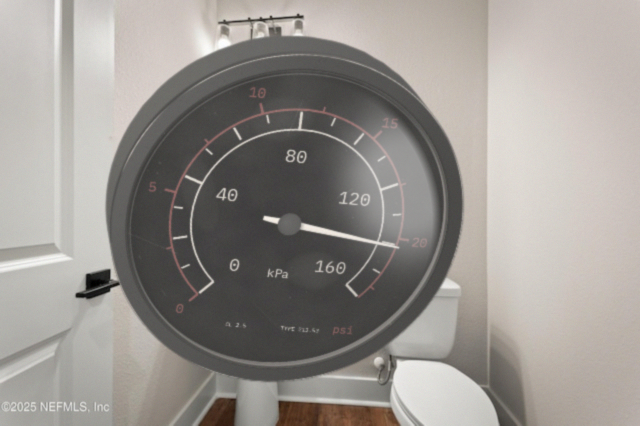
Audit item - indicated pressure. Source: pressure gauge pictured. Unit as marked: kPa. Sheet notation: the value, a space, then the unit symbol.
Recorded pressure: 140 kPa
